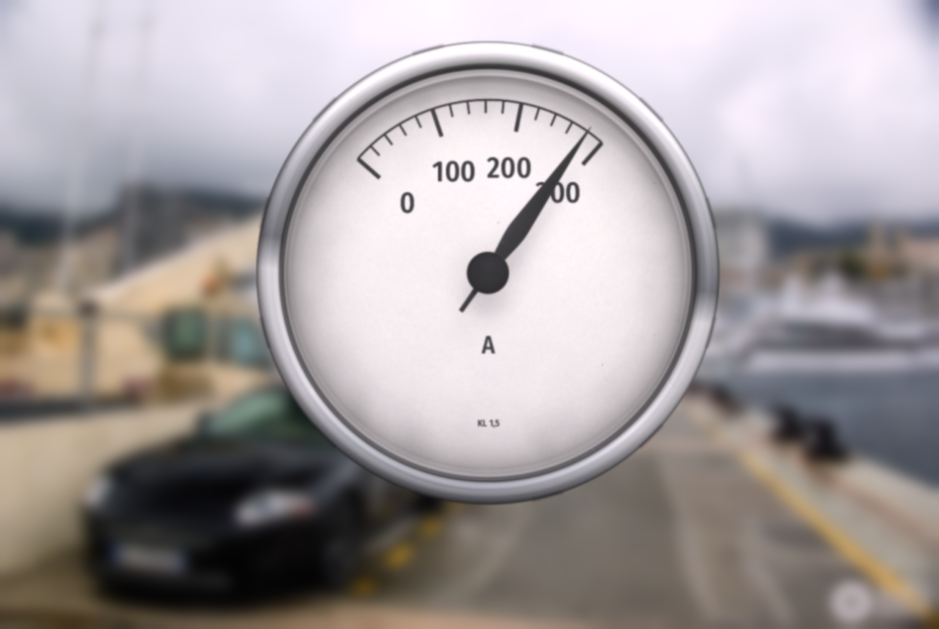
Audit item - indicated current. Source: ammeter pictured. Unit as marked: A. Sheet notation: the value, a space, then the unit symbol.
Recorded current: 280 A
